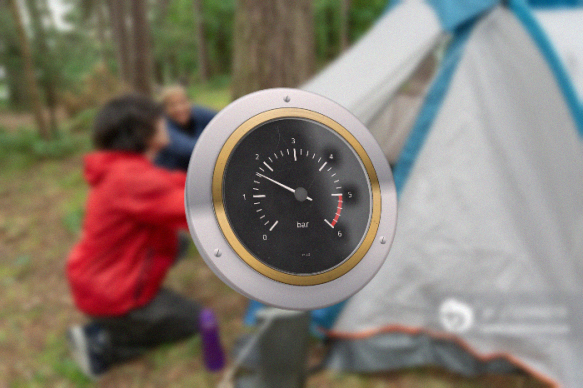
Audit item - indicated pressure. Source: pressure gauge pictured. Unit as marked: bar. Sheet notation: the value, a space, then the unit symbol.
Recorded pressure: 1.6 bar
